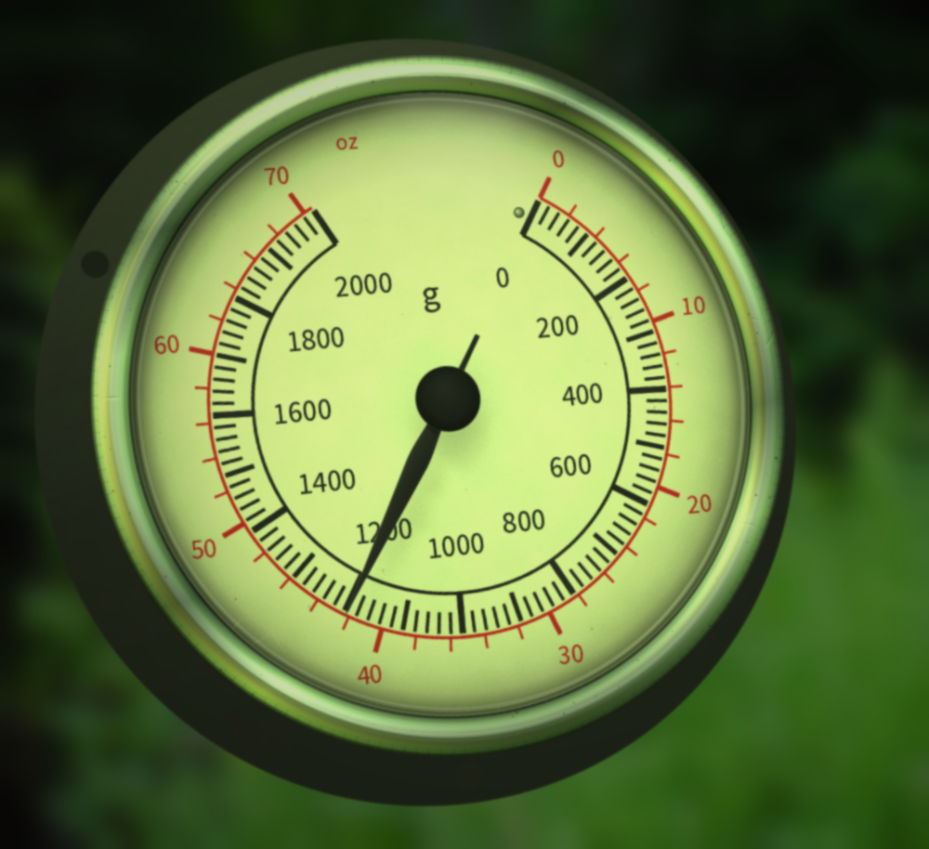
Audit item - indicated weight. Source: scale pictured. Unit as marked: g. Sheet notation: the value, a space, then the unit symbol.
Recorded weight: 1200 g
